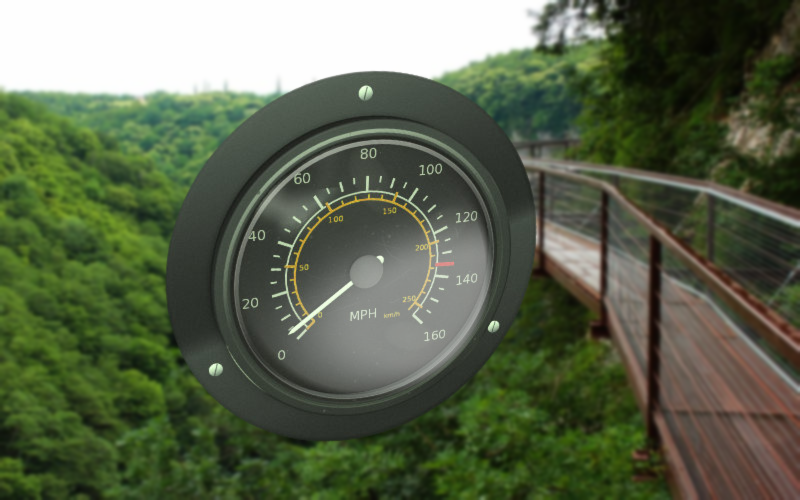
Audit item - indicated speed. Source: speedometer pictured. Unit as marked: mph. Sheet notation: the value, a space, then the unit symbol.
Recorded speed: 5 mph
